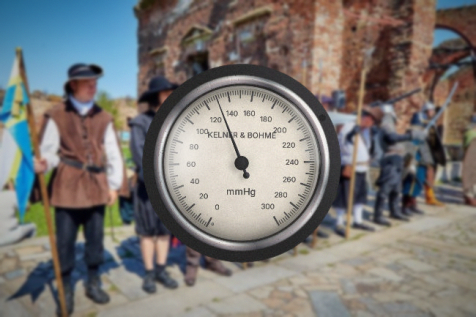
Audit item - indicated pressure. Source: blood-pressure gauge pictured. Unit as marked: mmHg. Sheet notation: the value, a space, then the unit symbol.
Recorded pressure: 130 mmHg
